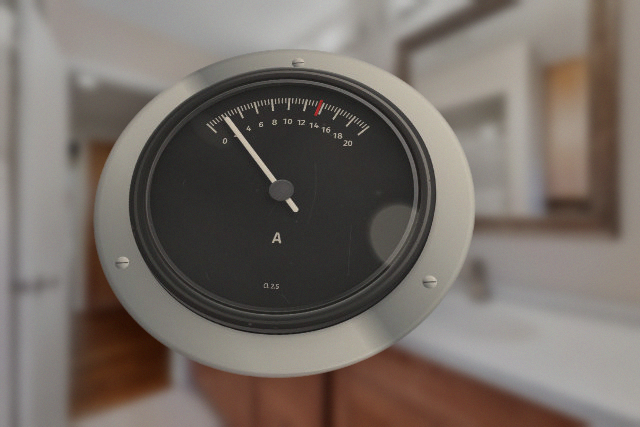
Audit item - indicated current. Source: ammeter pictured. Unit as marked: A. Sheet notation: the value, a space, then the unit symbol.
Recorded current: 2 A
